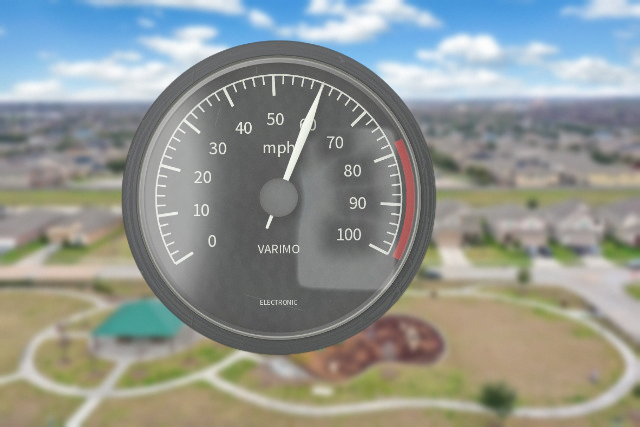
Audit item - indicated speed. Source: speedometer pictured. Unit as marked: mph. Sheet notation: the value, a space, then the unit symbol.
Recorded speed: 60 mph
